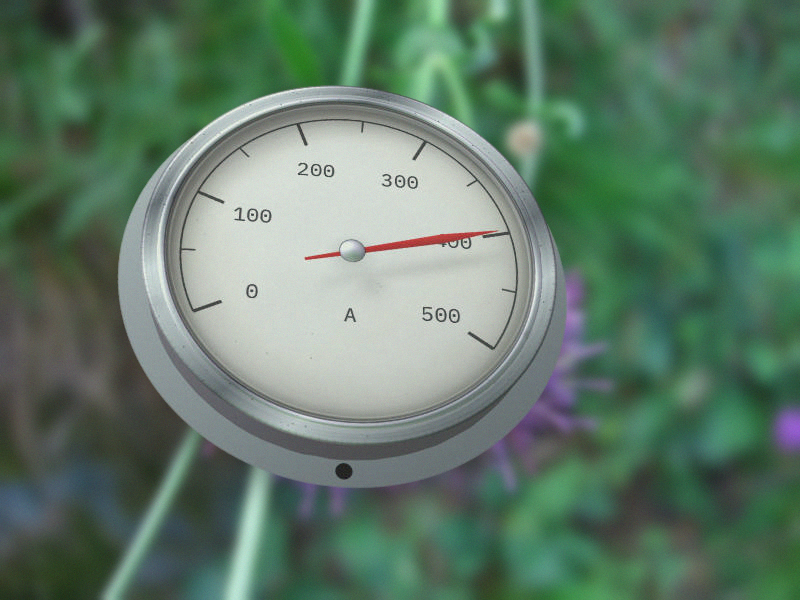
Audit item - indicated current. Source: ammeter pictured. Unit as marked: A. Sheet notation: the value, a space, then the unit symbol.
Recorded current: 400 A
